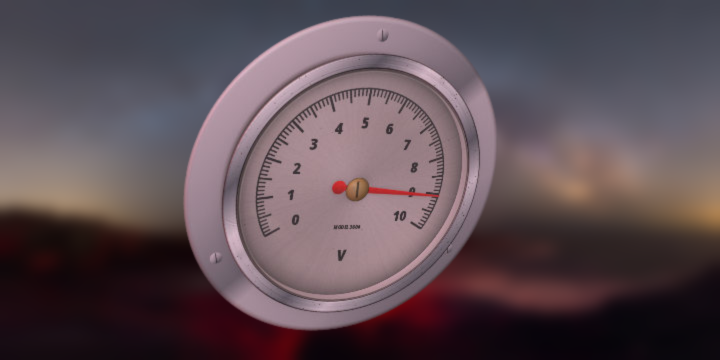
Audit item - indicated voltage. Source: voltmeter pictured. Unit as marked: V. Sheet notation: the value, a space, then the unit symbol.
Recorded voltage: 9 V
